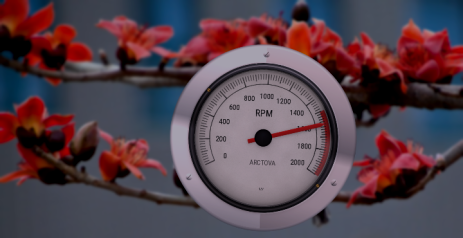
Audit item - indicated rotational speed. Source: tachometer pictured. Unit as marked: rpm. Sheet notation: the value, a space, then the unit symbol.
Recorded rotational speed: 1600 rpm
